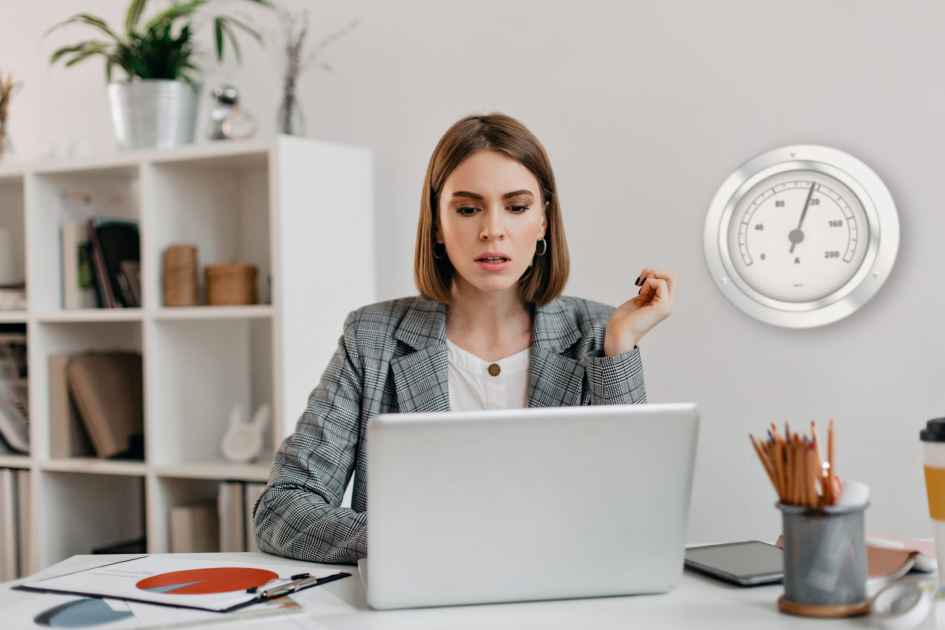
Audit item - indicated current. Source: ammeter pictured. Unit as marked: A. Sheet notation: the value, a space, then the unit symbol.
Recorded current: 115 A
